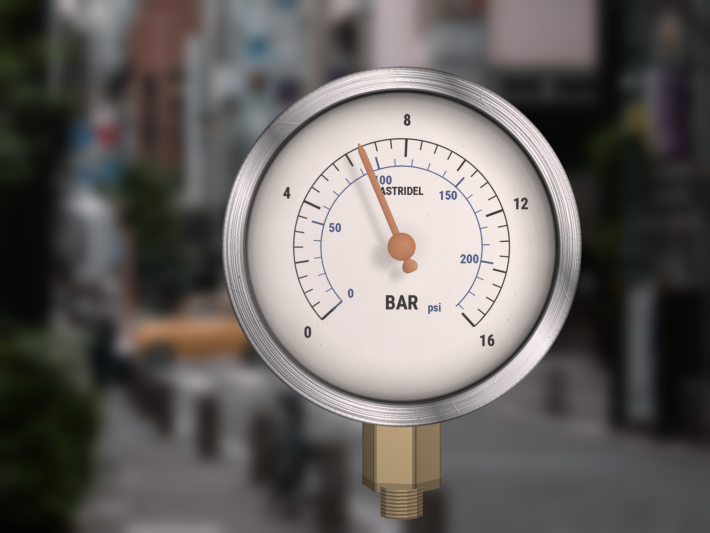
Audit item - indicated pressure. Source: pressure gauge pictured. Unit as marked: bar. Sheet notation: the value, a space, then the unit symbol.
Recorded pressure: 6.5 bar
